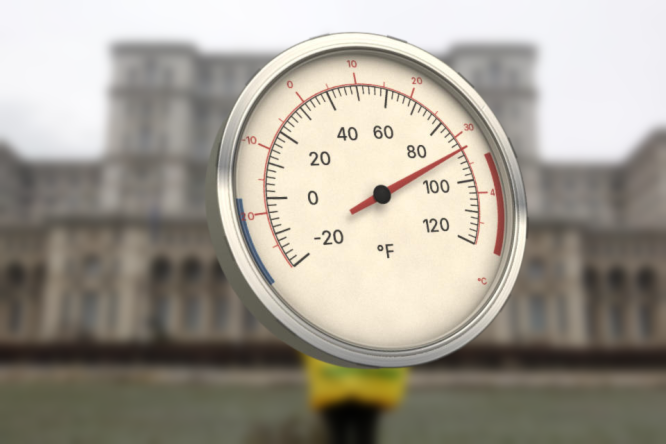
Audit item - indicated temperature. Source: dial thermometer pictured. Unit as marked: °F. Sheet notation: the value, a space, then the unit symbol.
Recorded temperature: 90 °F
